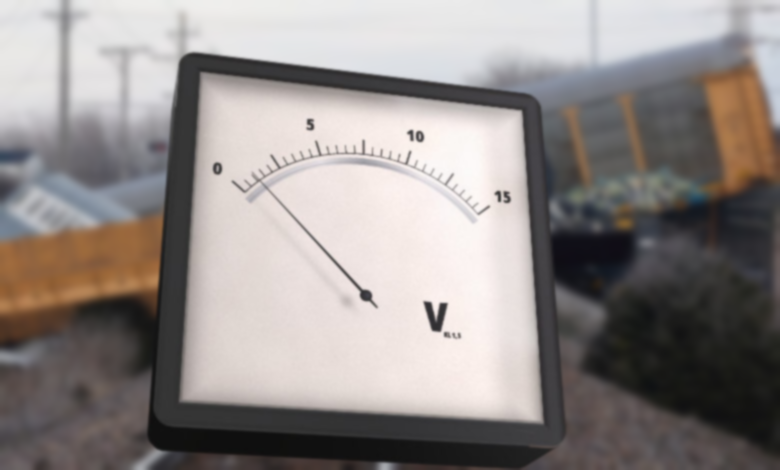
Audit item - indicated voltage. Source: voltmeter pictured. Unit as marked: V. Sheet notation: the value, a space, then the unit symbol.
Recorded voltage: 1 V
